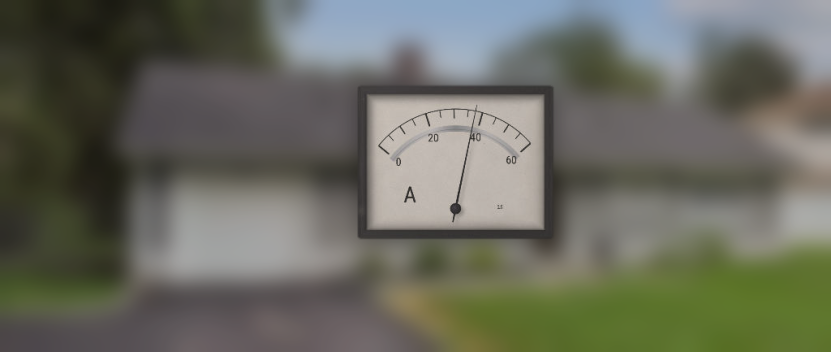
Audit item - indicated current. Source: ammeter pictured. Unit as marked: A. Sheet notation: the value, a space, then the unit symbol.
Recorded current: 37.5 A
